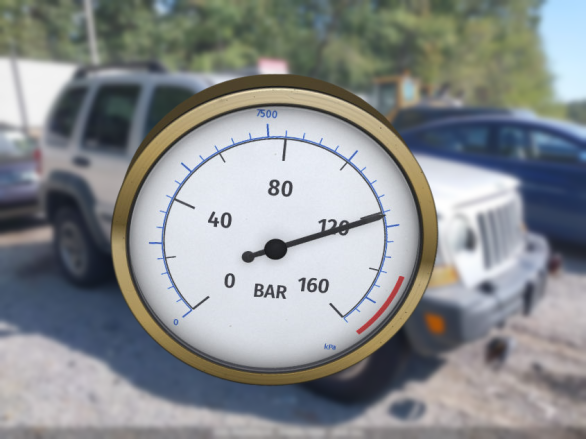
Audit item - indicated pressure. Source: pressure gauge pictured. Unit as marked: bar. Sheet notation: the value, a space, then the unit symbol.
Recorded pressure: 120 bar
